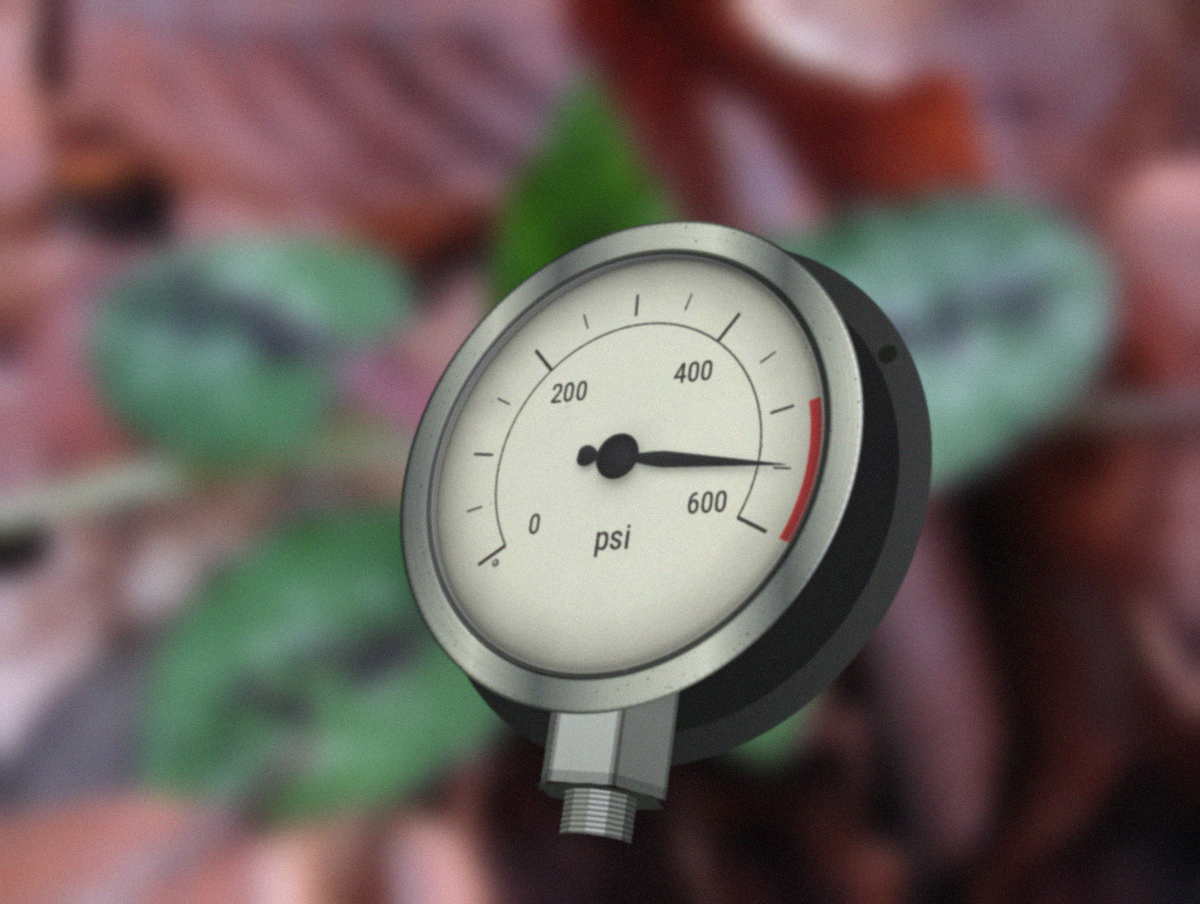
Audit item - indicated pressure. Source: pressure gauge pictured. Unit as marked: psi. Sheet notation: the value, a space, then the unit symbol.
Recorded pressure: 550 psi
